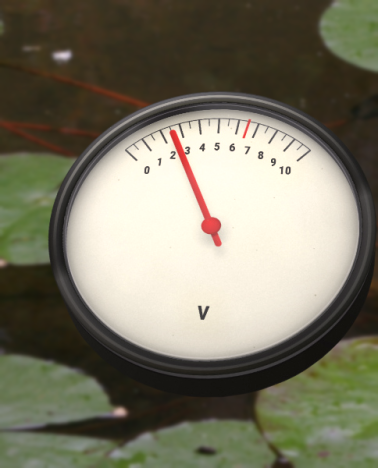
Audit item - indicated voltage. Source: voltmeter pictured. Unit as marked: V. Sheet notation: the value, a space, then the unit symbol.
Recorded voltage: 2.5 V
